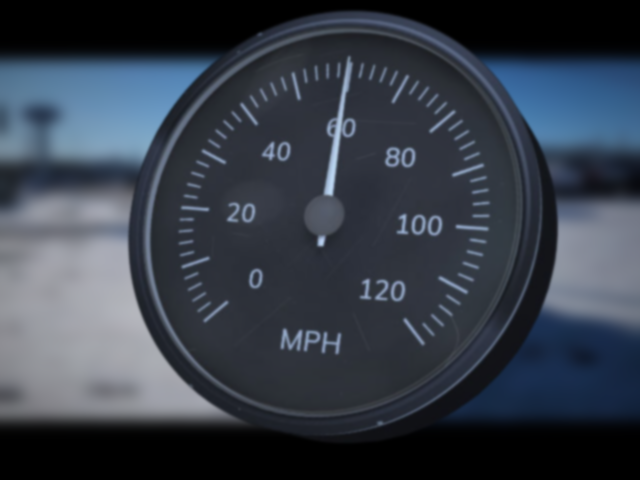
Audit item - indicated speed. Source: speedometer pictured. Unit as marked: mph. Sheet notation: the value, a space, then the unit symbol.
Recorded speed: 60 mph
